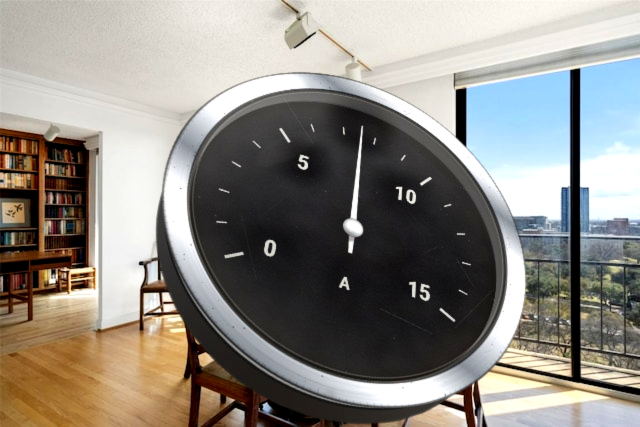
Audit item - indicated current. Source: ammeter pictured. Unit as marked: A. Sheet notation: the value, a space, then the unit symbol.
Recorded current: 7.5 A
